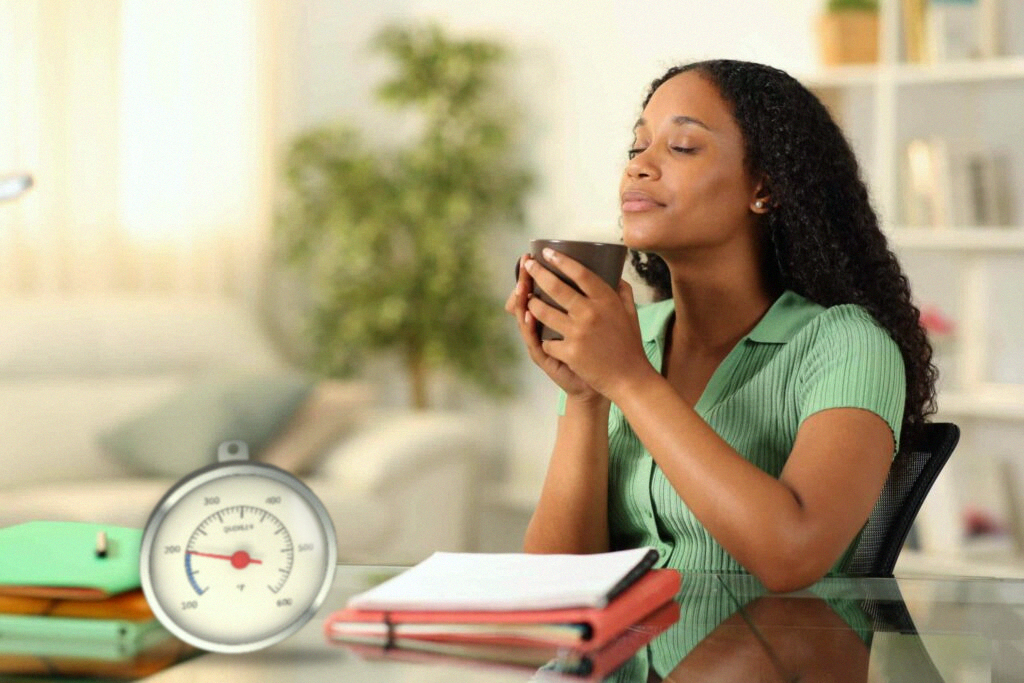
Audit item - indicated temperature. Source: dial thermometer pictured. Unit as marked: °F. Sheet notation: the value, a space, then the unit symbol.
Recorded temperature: 200 °F
